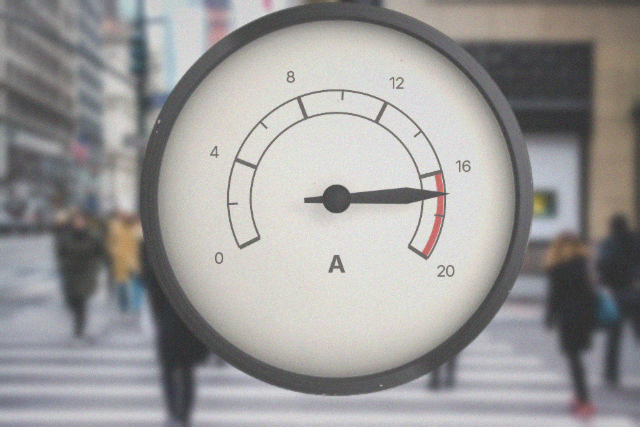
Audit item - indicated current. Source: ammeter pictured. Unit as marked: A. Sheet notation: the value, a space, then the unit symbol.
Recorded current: 17 A
